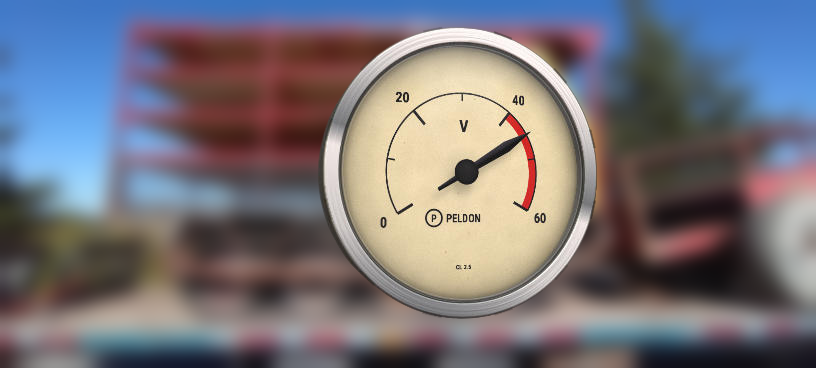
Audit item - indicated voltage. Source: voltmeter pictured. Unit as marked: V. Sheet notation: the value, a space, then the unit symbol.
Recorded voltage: 45 V
